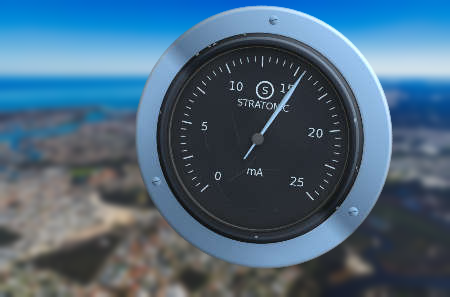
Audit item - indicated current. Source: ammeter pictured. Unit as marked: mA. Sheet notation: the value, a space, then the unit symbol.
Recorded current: 15.5 mA
